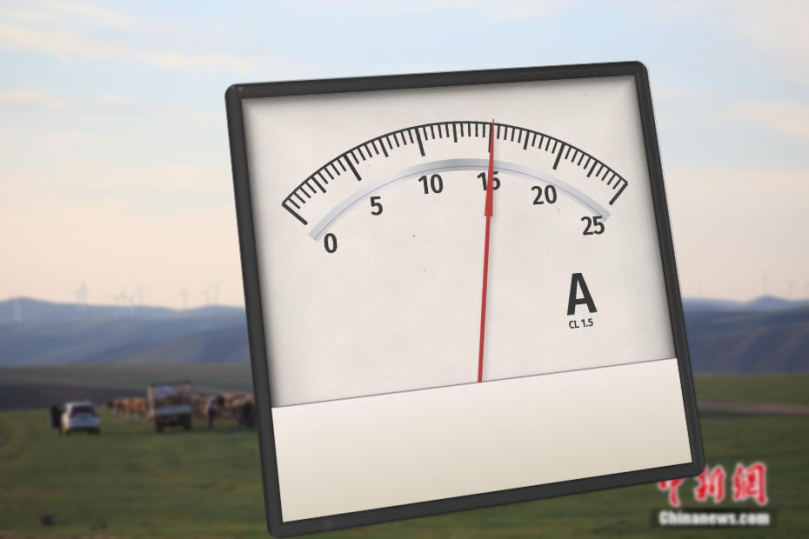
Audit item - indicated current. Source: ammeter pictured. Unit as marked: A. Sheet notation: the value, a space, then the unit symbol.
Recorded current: 15 A
